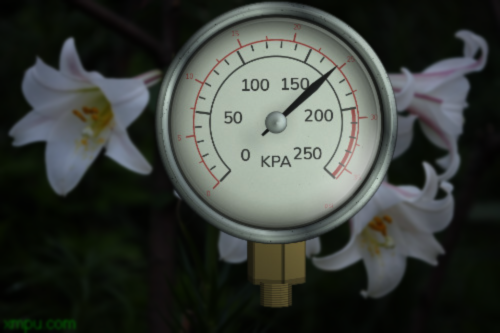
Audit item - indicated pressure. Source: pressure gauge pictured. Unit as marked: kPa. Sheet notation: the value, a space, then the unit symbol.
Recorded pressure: 170 kPa
